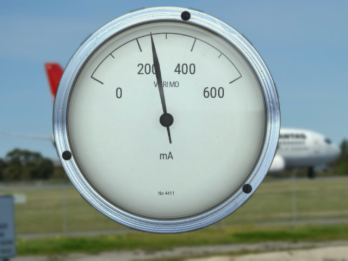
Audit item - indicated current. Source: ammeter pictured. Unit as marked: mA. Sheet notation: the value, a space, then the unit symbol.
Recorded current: 250 mA
